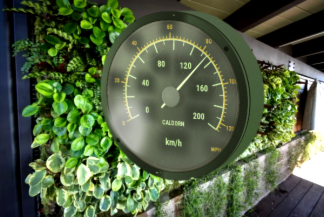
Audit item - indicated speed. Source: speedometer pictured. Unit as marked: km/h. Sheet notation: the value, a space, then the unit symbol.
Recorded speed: 135 km/h
